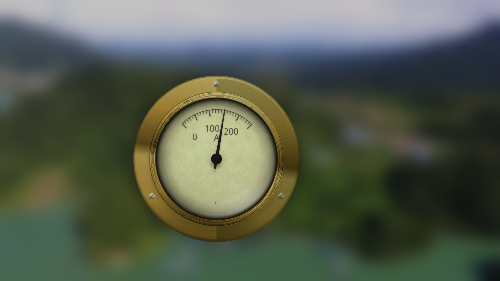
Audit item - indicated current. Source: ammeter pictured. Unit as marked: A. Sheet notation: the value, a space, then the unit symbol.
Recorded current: 150 A
